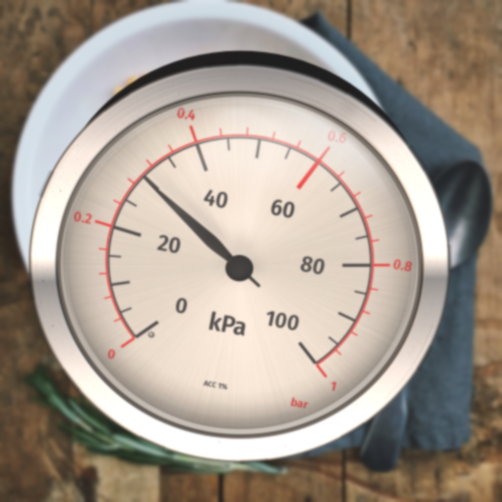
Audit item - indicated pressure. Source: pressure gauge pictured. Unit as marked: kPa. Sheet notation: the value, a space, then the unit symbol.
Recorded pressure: 30 kPa
